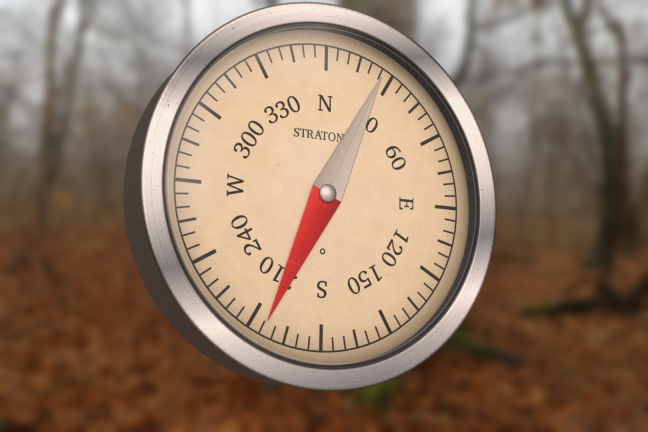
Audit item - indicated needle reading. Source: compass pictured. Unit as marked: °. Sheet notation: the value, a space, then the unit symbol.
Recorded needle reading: 205 °
